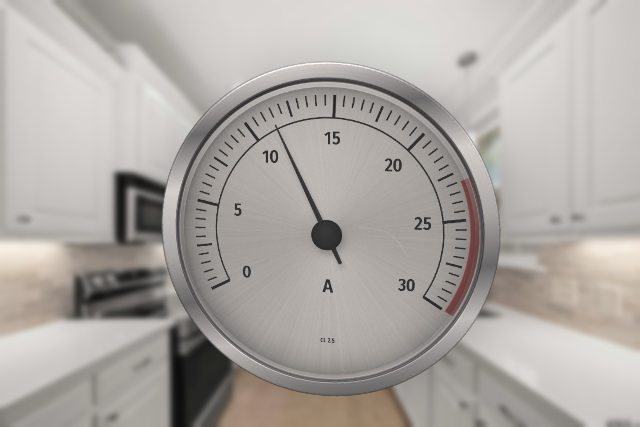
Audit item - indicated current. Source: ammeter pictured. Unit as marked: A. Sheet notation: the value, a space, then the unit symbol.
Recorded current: 11.5 A
